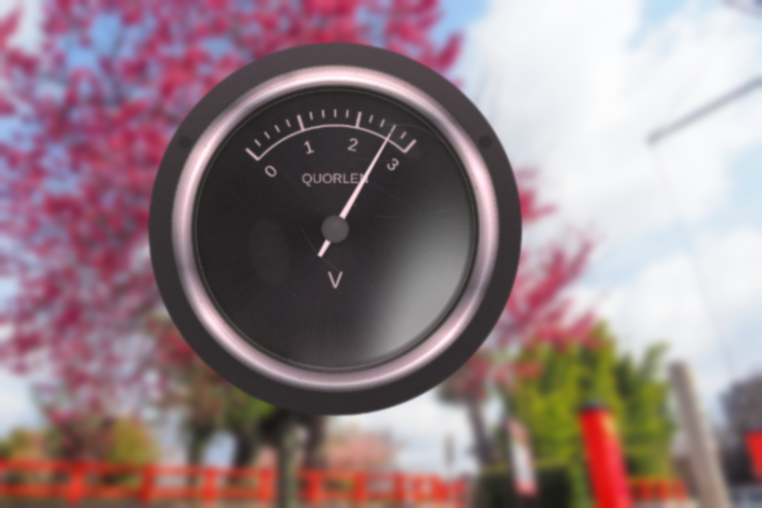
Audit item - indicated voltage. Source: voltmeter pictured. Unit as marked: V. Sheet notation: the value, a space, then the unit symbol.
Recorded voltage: 2.6 V
